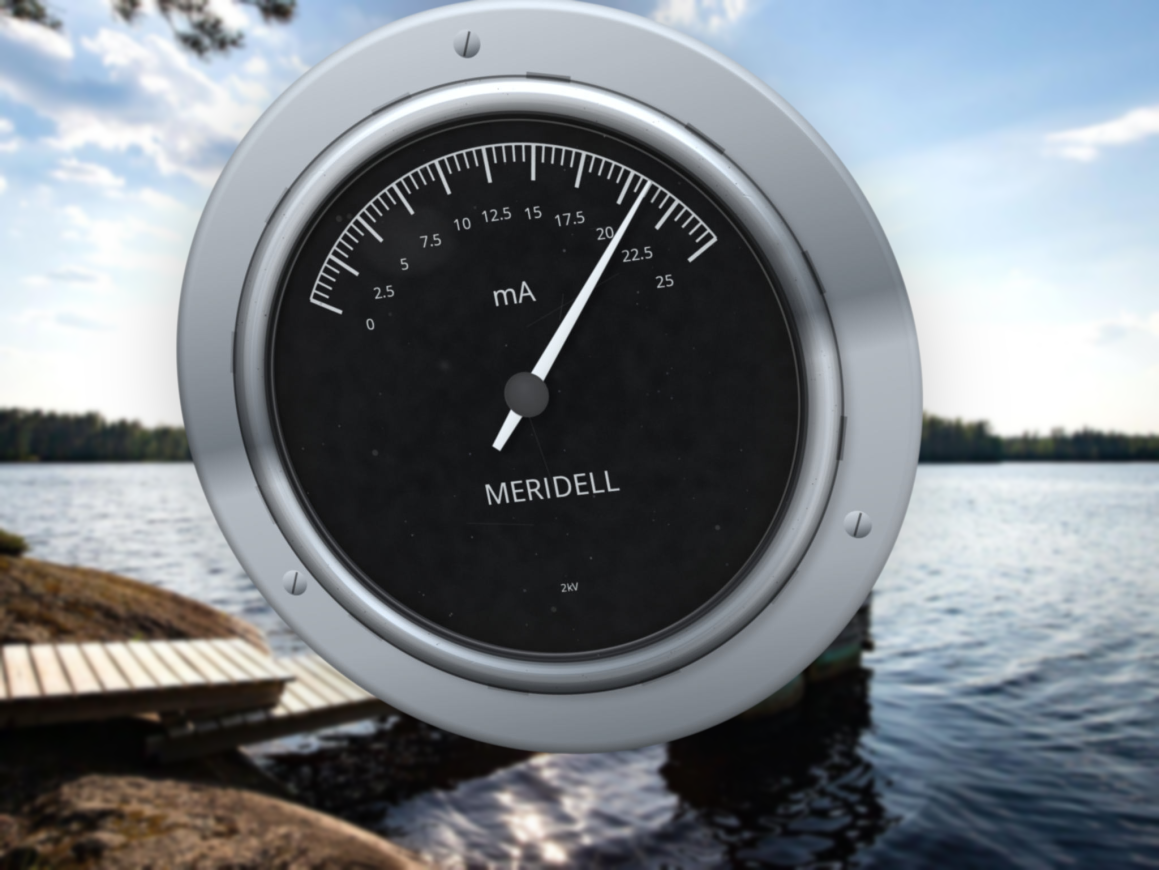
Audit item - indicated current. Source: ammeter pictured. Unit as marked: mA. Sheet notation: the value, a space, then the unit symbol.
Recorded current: 21 mA
